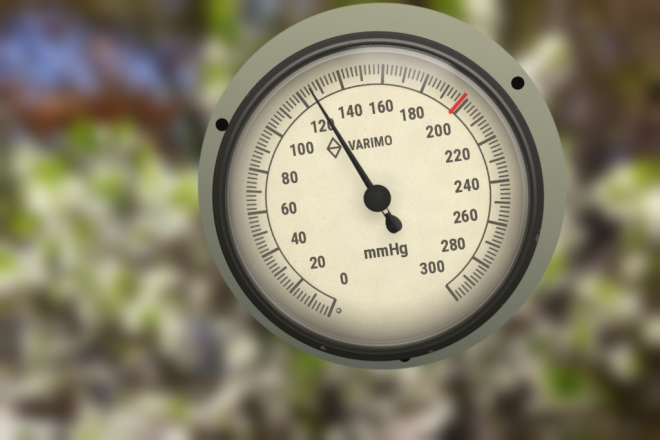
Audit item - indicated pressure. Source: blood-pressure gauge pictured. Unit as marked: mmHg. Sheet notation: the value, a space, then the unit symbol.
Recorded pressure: 126 mmHg
